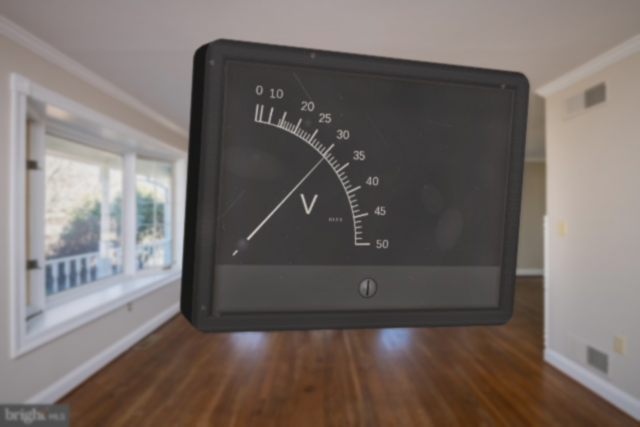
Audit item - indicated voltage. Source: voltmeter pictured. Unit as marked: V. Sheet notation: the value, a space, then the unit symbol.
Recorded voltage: 30 V
